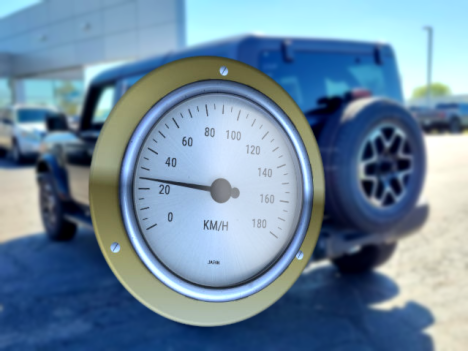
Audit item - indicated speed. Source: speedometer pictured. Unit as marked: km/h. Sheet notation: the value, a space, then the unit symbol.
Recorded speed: 25 km/h
